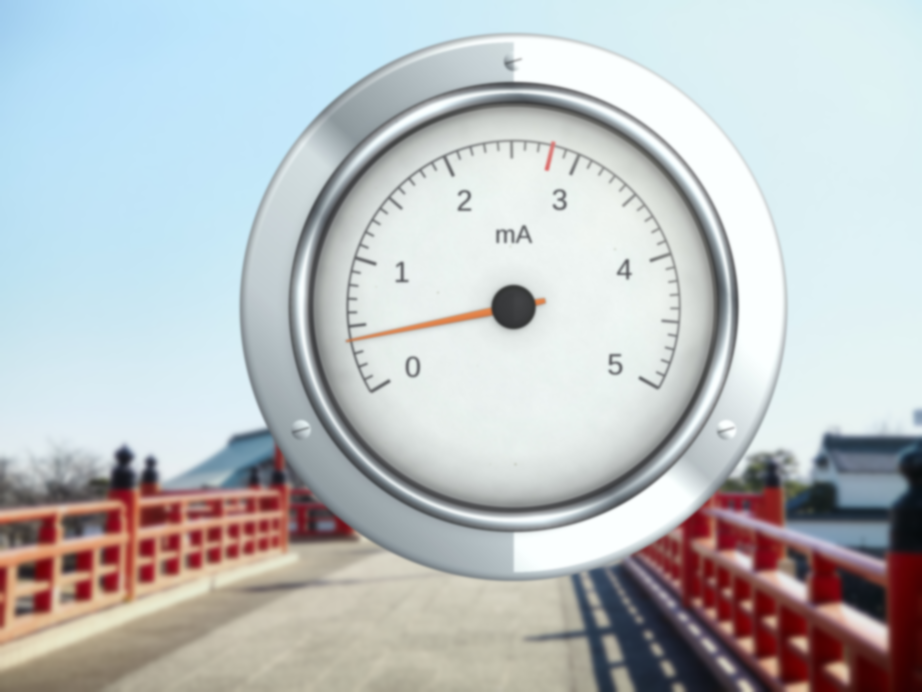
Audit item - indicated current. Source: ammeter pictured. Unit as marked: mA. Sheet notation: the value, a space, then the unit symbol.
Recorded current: 0.4 mA
